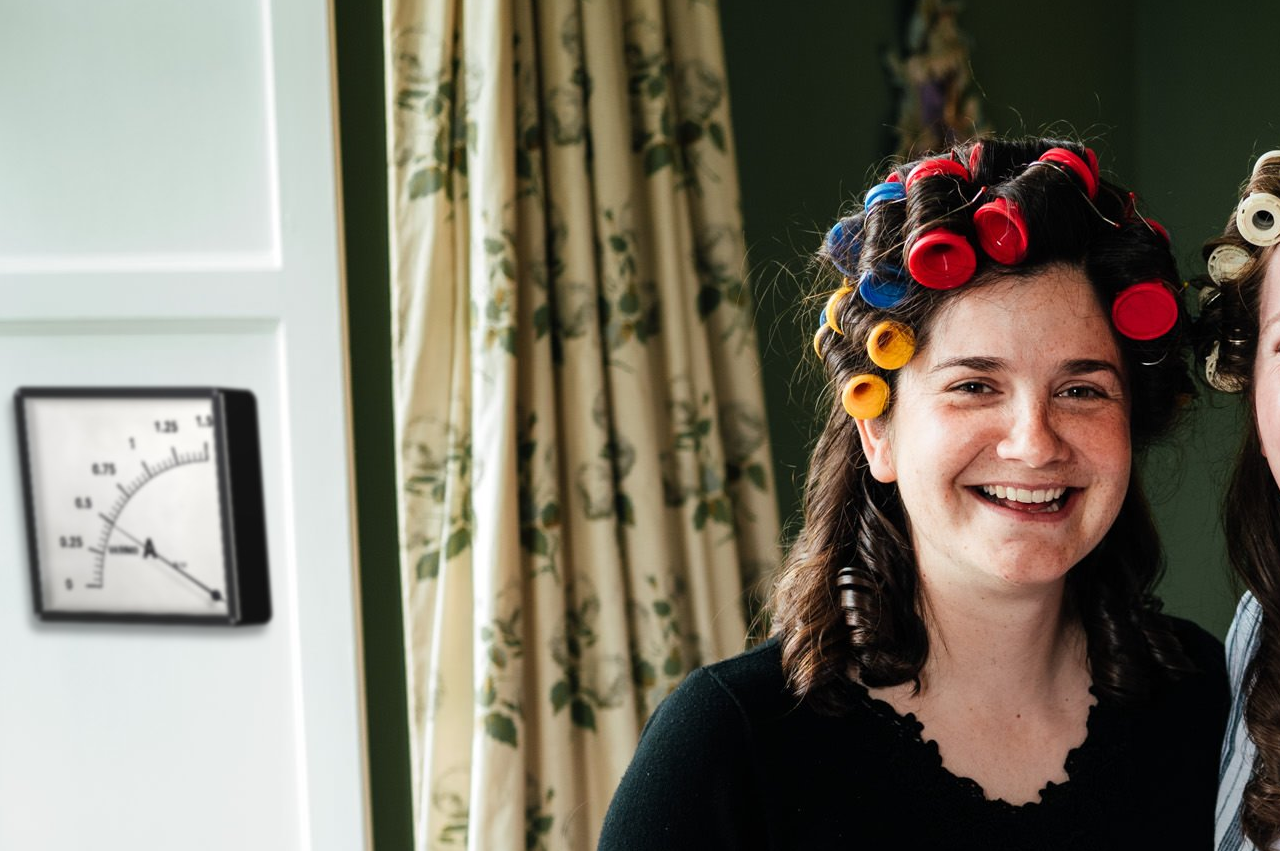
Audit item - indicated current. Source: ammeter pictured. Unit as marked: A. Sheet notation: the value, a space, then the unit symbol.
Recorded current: 0.5 A
